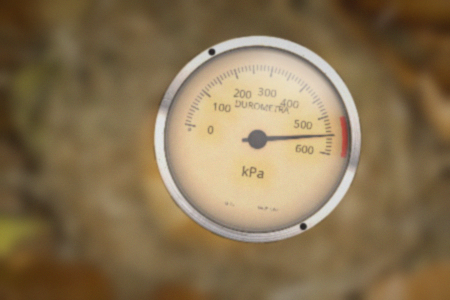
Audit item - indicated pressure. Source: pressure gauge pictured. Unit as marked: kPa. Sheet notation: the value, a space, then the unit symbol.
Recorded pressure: 550 kPa
